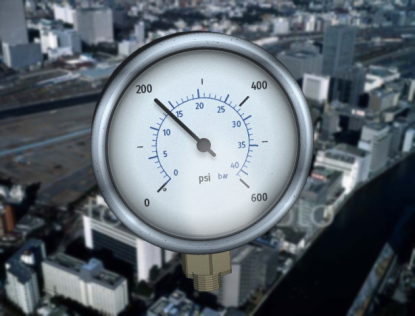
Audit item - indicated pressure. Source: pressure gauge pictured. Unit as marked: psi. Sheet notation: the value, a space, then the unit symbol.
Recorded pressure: 200 psi
